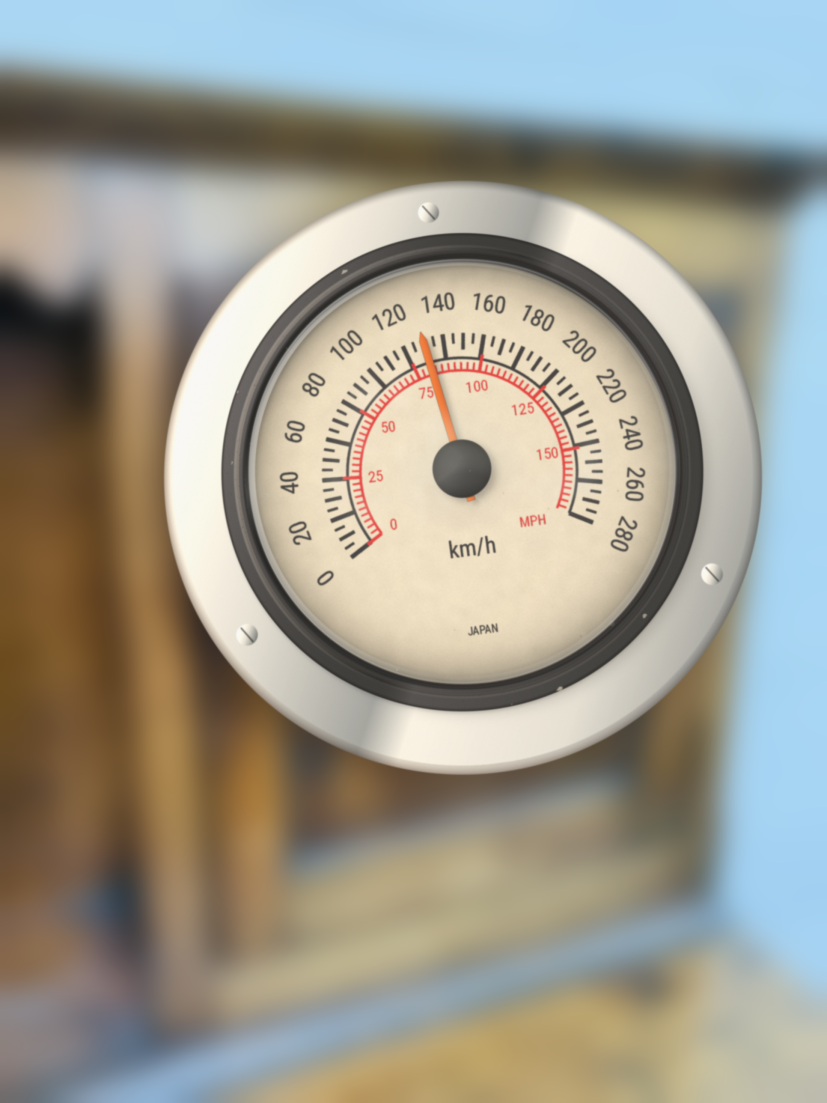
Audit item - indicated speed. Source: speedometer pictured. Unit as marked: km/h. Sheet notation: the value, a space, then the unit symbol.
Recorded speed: 130 km/h
